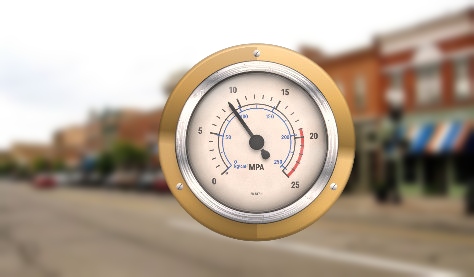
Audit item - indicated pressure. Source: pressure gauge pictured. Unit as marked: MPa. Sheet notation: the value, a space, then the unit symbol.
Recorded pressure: 9 MPa
